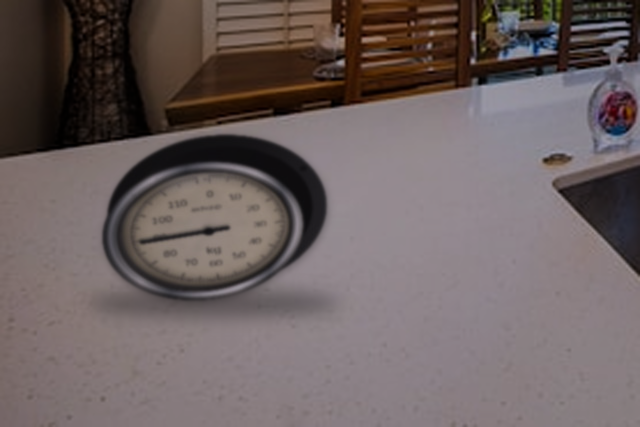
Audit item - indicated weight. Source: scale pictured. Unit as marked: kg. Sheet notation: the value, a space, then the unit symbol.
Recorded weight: 90 kg
